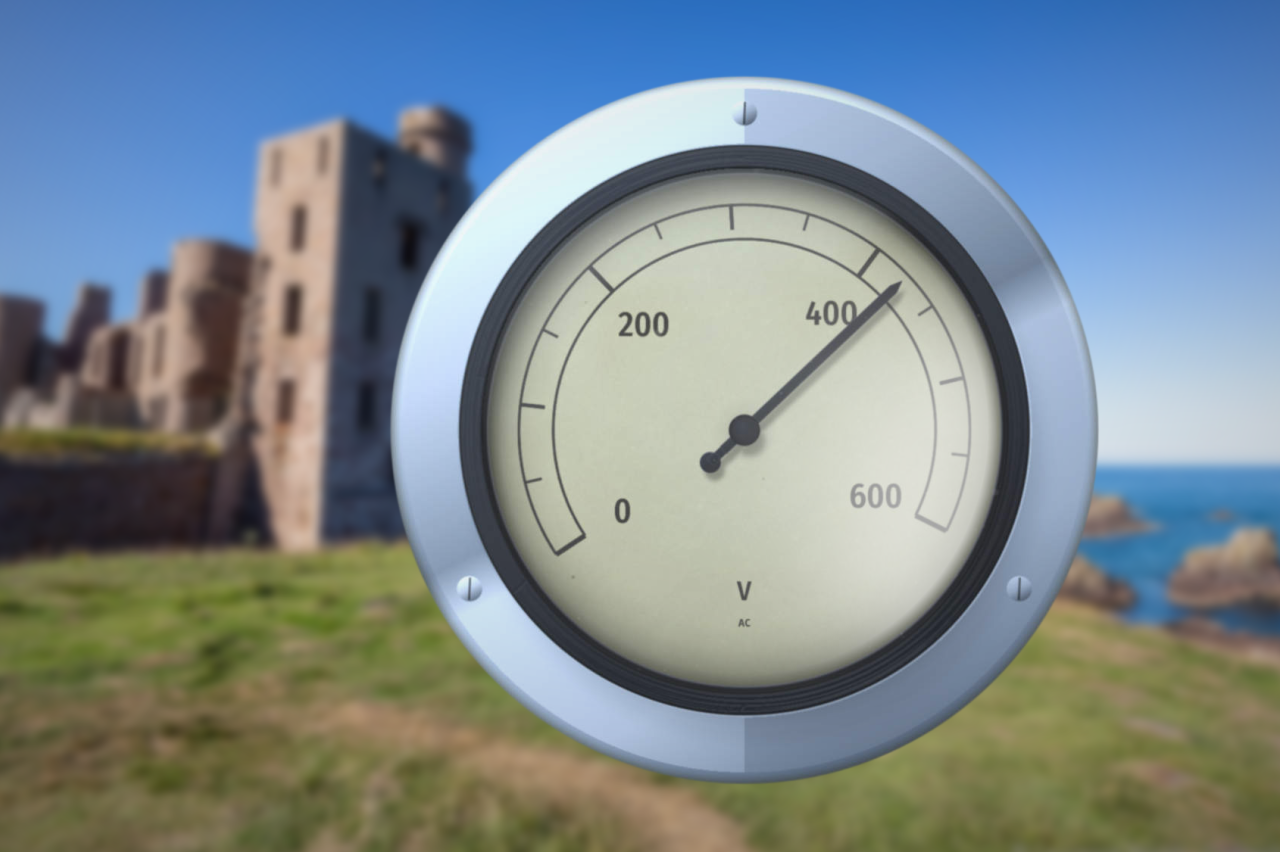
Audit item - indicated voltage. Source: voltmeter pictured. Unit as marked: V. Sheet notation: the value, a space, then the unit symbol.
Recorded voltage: 425 V
